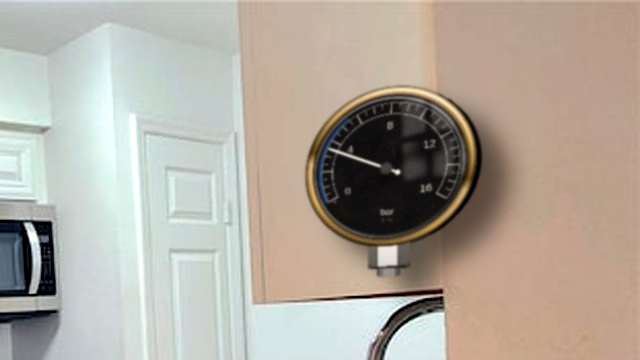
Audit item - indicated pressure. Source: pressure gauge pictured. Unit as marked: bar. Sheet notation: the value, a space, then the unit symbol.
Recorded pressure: 3.5 bar
